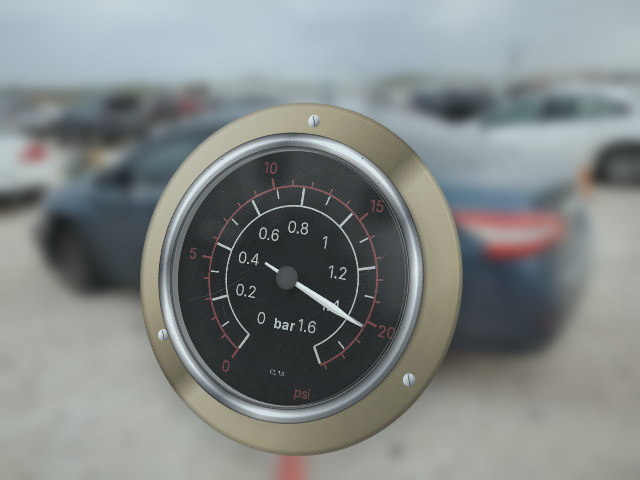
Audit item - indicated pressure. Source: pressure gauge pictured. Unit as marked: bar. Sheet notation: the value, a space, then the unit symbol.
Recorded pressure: 1.4 bar
